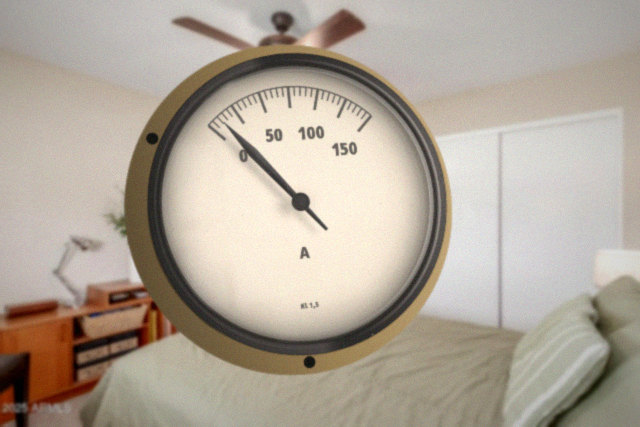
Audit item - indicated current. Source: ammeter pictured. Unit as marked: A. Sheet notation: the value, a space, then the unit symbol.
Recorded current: 10 A
